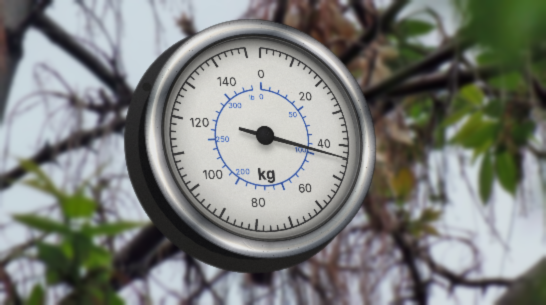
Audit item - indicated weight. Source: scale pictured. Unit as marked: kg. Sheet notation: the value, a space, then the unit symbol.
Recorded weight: 44 kg
